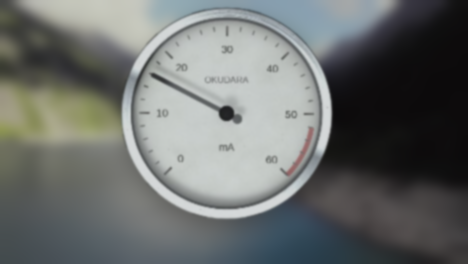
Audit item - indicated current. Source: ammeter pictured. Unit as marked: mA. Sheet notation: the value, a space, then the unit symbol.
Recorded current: 16 mA
